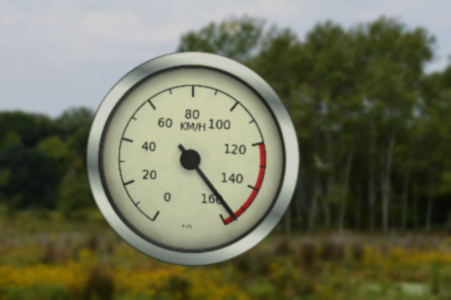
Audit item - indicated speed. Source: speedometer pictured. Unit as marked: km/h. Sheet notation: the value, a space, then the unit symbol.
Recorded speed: 155 km/h
